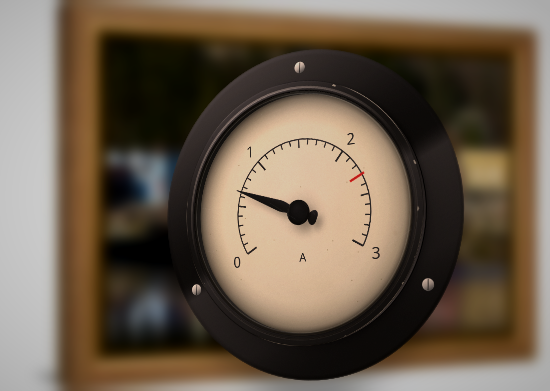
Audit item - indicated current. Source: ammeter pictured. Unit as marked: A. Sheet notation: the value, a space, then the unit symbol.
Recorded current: 0.65 A
